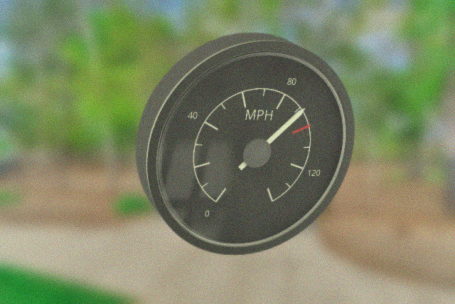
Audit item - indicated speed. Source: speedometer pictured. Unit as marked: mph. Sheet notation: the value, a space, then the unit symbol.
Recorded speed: 90 mph
